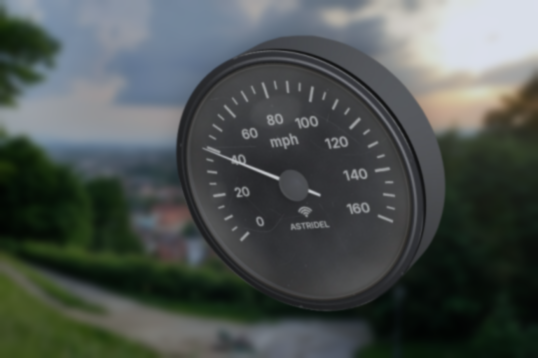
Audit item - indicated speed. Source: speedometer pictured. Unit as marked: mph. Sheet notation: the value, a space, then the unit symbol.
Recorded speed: 40 mph
